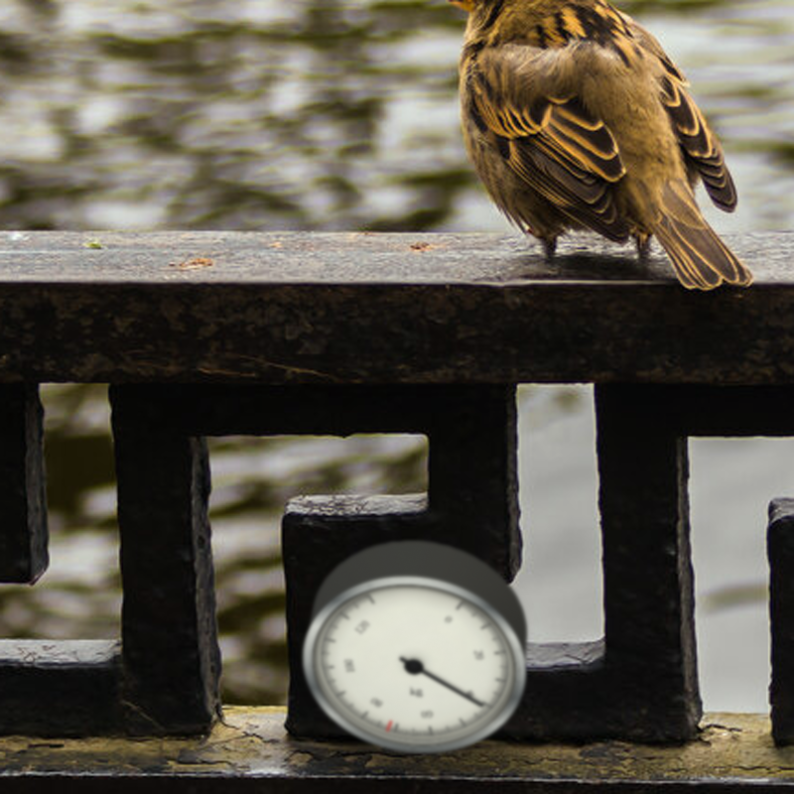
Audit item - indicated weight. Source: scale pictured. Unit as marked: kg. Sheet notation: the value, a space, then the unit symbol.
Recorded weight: 40 kg
